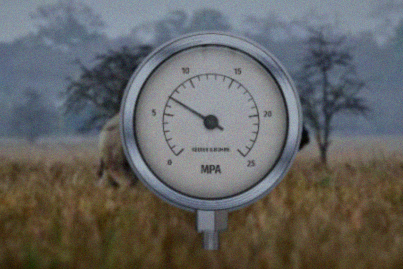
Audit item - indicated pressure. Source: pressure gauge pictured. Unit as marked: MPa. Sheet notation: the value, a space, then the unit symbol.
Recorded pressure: 7 MPa
